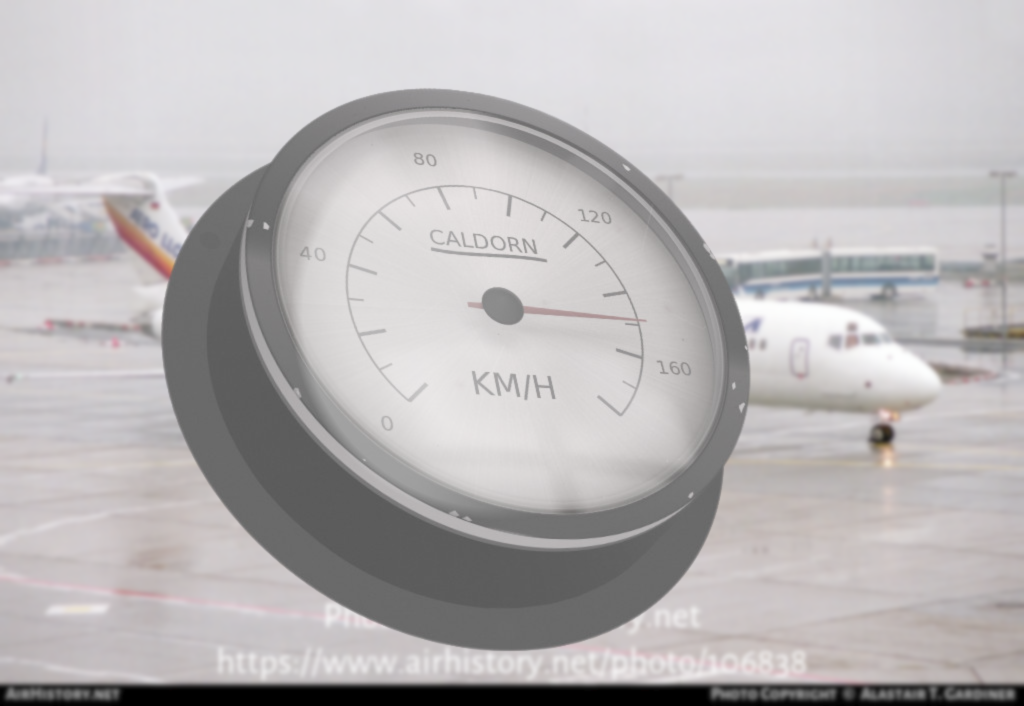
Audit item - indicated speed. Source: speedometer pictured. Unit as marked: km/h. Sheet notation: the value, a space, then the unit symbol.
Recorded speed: 150 km/h
